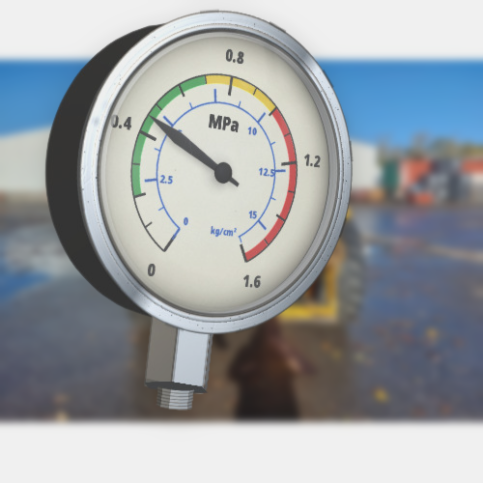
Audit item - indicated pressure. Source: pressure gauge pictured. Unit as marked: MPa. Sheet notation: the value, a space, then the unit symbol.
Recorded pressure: 0.45 MPa
